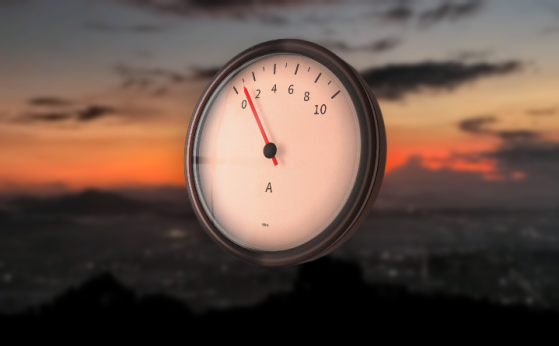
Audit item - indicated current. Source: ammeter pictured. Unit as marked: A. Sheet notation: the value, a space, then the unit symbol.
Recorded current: 1 A
